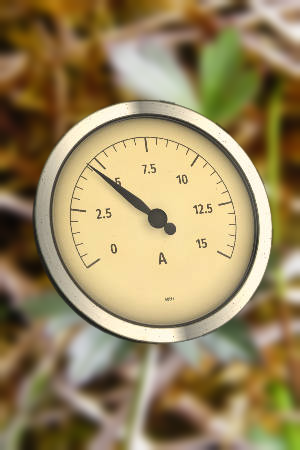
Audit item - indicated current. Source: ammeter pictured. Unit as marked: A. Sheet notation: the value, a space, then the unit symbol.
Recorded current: 4.5 A
